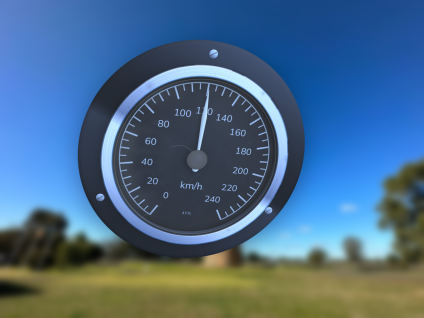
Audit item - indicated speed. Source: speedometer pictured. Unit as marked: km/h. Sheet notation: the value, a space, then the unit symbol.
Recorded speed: 120 km/h
